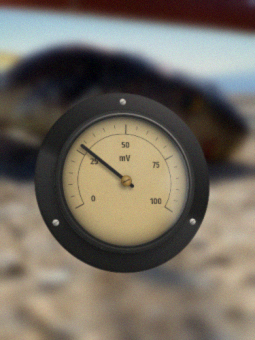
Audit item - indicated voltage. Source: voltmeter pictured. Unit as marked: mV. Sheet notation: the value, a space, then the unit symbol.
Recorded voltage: 27.5 mV
